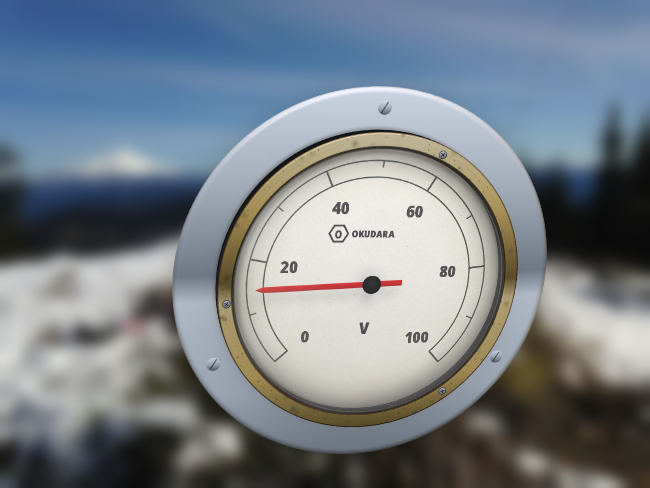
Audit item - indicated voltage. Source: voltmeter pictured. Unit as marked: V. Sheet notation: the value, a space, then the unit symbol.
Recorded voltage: 15 V
